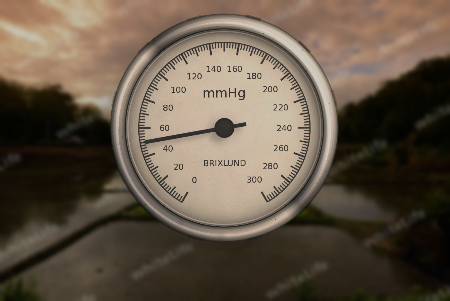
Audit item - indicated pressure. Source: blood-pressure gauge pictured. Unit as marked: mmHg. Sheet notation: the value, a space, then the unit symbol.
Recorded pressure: 50 mmHg
